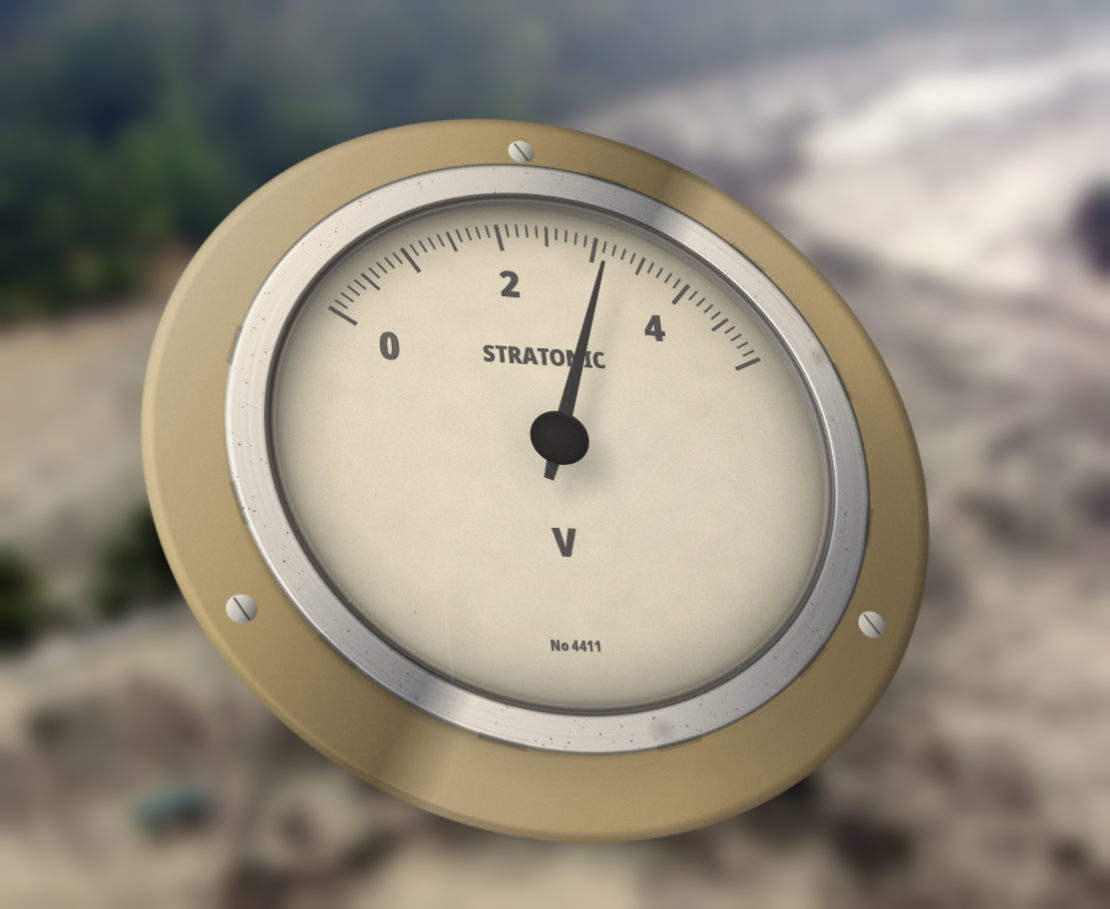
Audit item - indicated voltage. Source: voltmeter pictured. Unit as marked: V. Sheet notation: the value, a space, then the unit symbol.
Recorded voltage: 3.1 V
